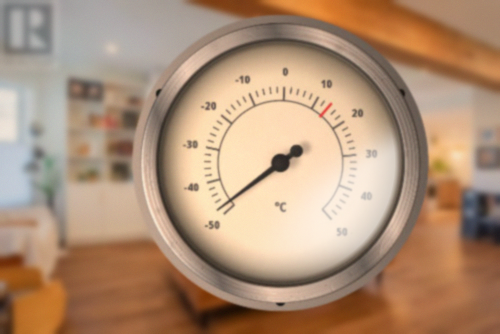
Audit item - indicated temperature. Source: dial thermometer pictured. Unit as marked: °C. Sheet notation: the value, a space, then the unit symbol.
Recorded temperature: -48 °C
